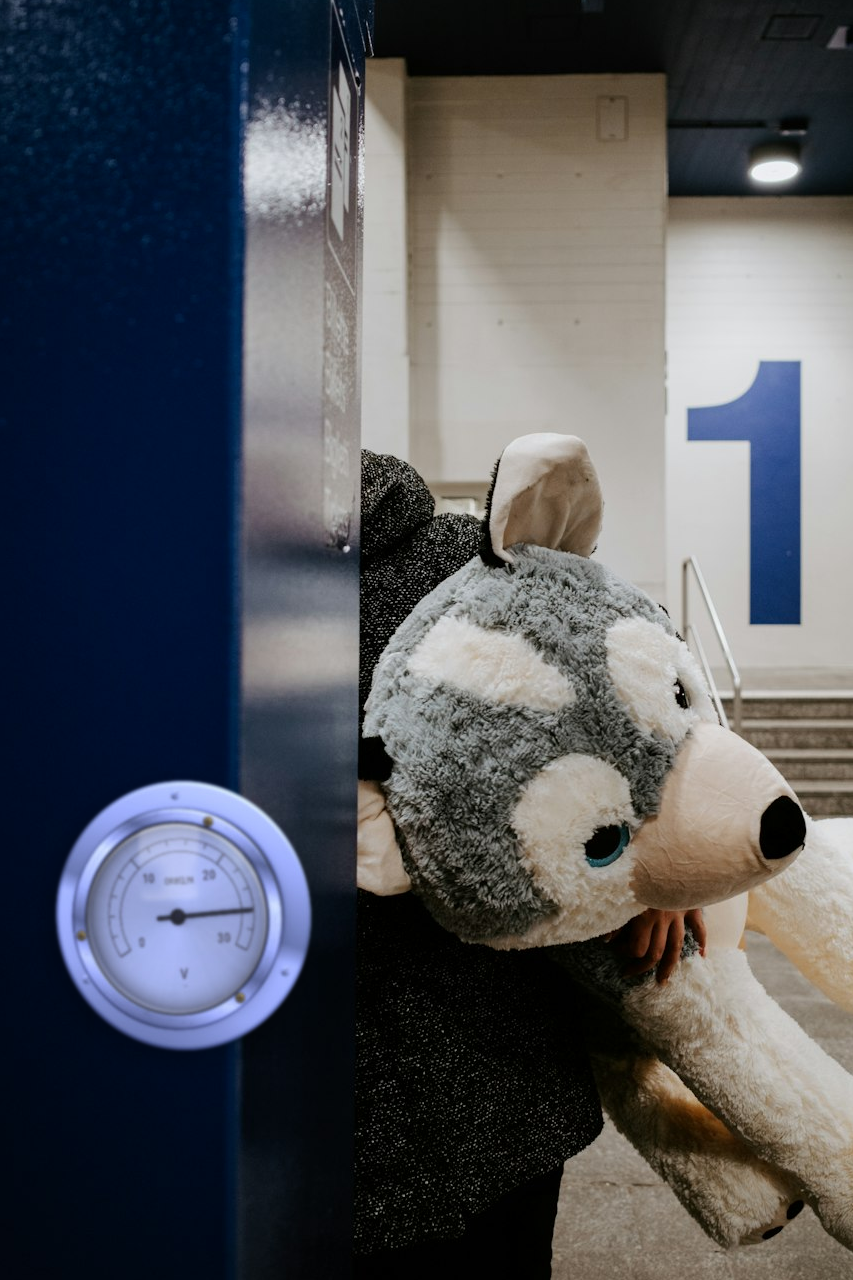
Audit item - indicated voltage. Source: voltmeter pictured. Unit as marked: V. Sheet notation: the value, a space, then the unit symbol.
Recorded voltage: 26 V
